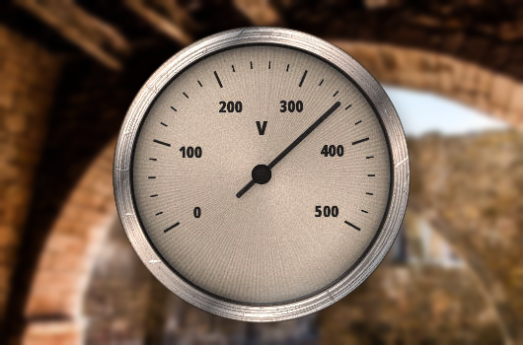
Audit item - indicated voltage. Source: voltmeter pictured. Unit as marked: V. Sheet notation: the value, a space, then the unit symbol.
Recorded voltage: 350 V
